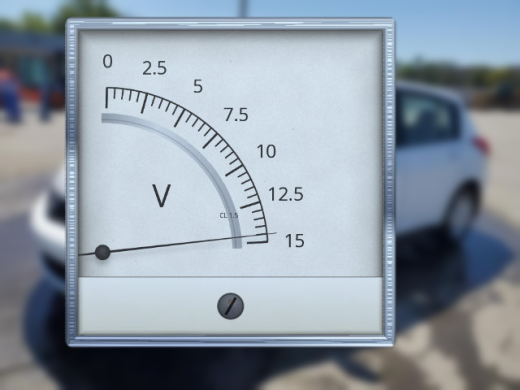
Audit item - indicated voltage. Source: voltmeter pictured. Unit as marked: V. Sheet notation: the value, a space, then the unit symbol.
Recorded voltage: 14.5 V
